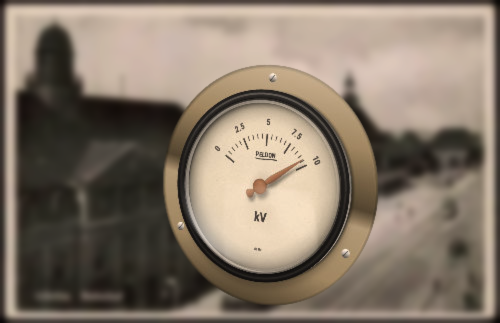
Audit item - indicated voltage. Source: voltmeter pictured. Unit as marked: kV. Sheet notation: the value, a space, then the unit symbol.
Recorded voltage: 9.5 kV
